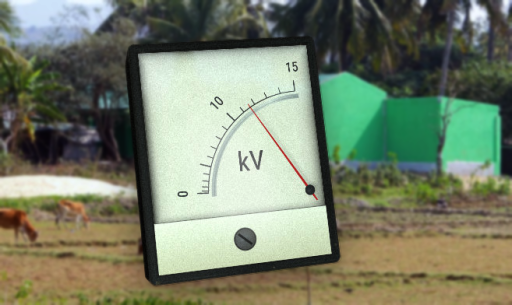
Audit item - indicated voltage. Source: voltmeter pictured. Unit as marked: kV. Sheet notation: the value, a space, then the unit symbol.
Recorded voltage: 11.5 kV
